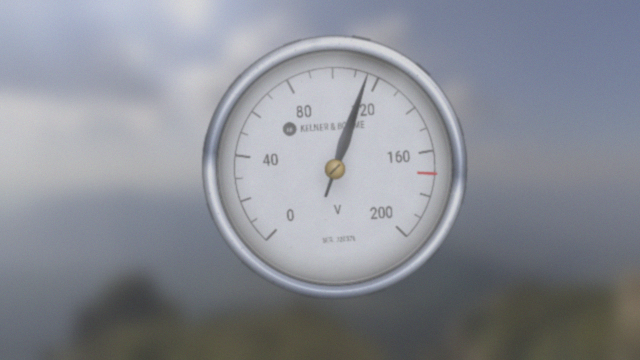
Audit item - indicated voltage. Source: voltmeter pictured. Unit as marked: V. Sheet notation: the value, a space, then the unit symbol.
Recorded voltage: 115 V
